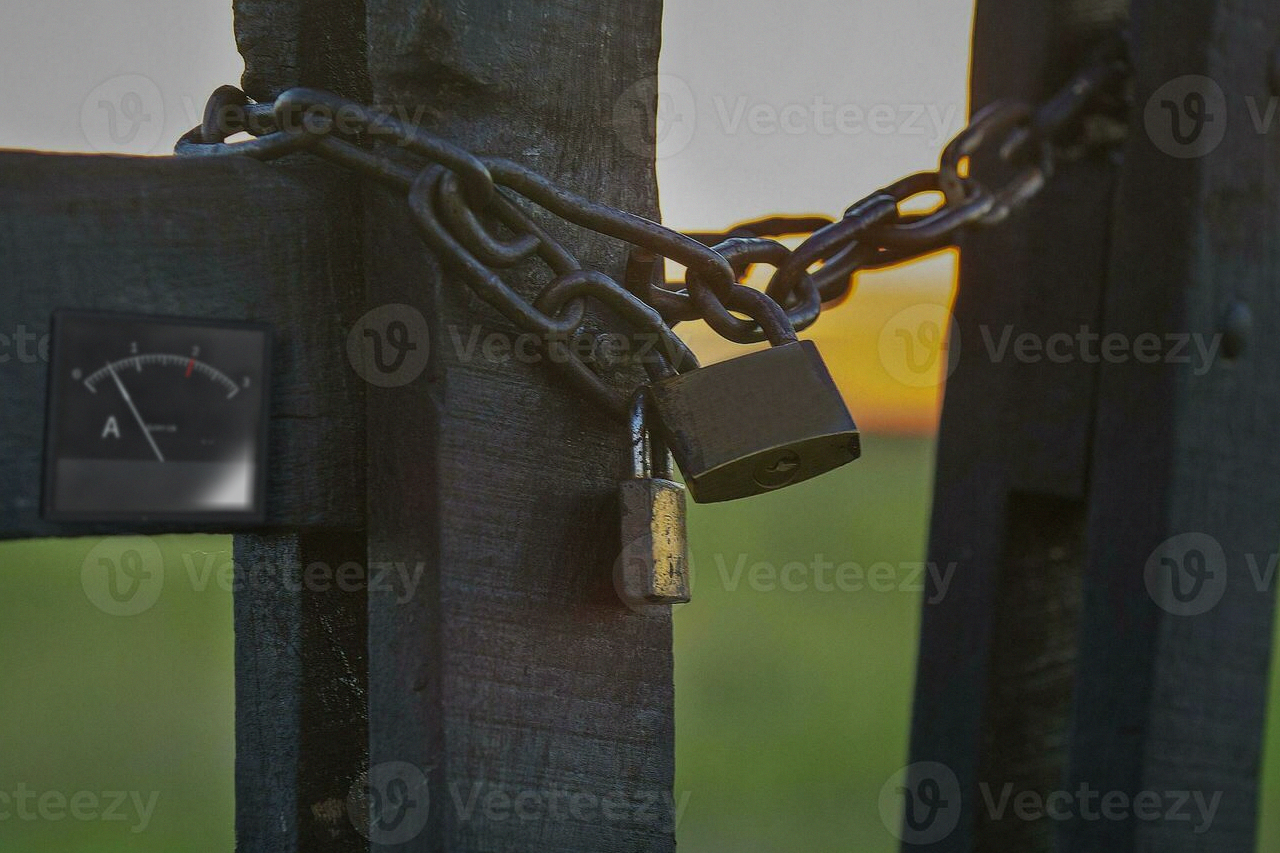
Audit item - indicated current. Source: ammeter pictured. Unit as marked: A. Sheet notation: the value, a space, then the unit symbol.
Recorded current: 0.5 A
